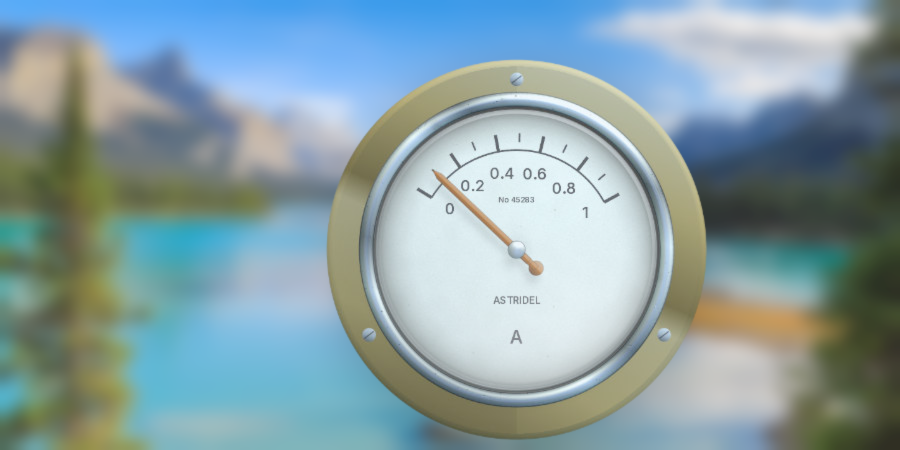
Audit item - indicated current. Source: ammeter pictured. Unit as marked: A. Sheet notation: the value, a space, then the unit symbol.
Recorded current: 0.1 A
